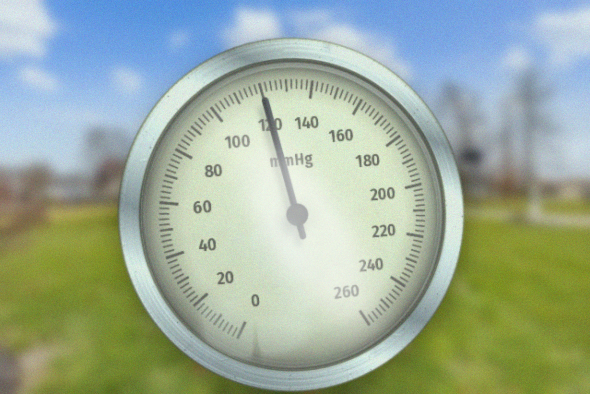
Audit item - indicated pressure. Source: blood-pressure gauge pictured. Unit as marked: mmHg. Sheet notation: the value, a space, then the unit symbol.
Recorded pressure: 120 mmHg
